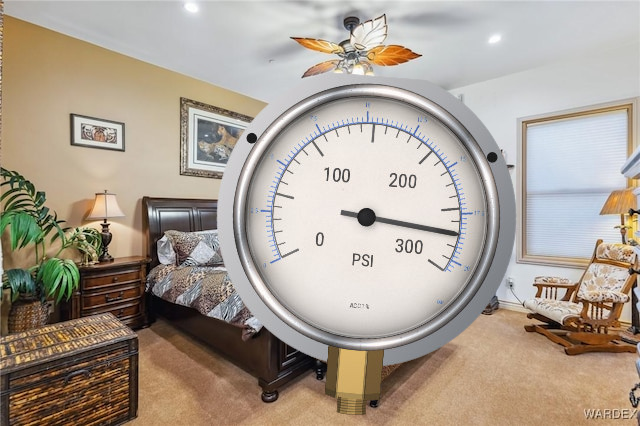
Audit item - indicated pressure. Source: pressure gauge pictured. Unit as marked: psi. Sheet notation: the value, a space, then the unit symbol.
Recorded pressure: 270 psi
